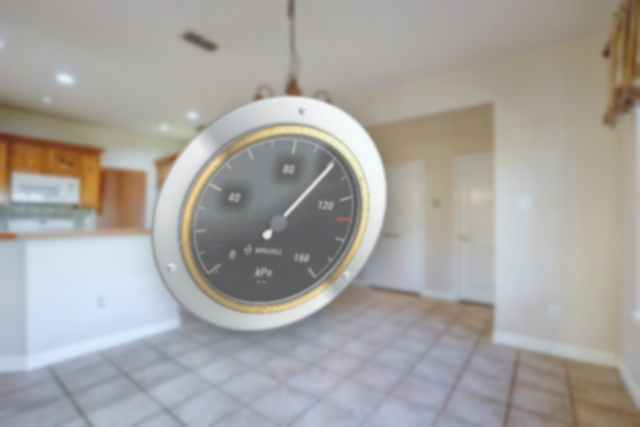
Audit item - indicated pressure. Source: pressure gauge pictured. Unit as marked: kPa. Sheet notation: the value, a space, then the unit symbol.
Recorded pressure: 100 kPa
